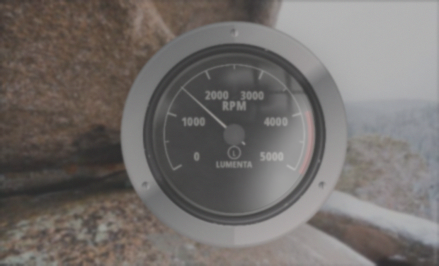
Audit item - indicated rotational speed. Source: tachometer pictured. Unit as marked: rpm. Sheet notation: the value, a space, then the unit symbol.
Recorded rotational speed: 1500 rpm
